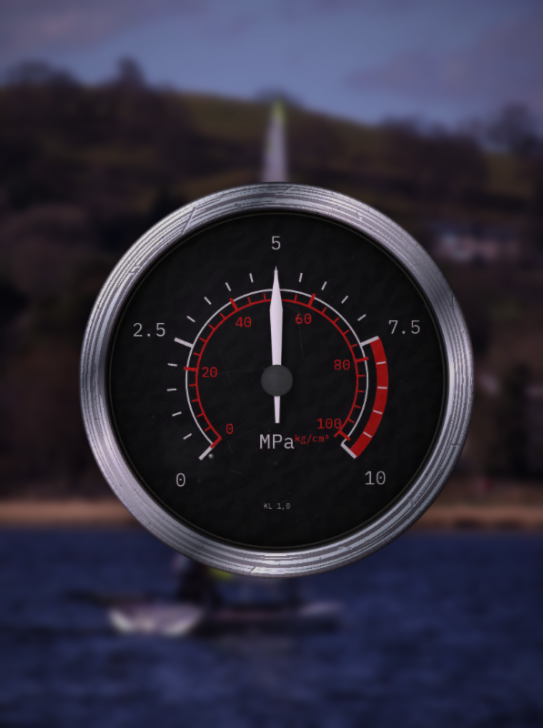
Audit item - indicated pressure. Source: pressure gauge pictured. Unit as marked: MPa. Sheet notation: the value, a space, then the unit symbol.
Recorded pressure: 5 MPa
